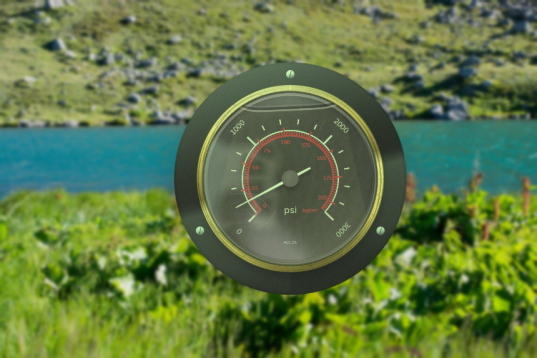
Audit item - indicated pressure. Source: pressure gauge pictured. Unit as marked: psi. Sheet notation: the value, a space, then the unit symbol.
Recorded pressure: 200 psi
